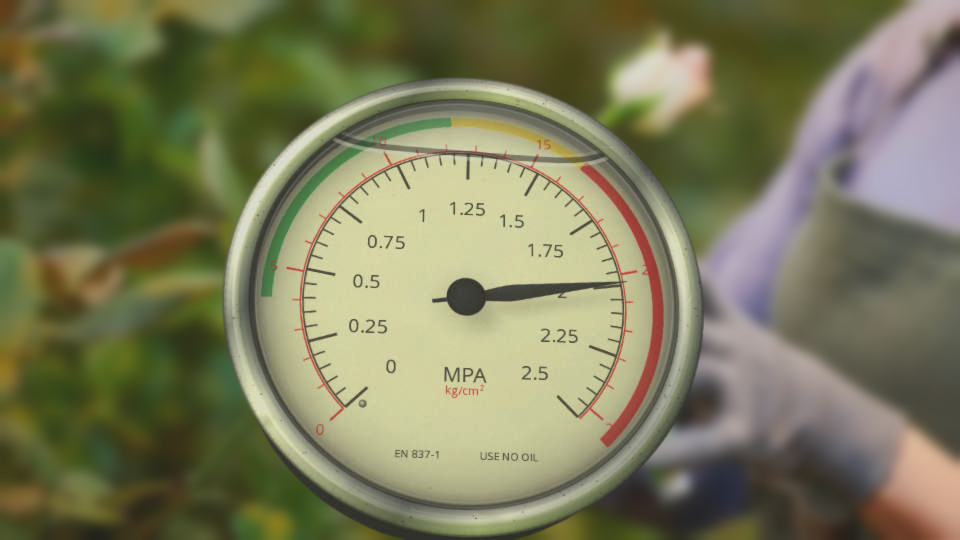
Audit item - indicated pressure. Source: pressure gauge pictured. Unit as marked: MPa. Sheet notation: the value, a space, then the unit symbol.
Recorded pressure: 2 MPa
